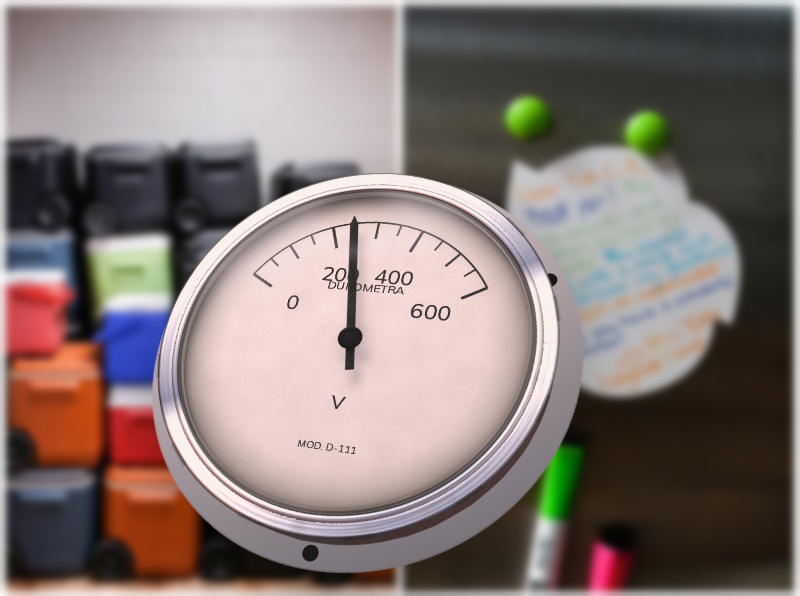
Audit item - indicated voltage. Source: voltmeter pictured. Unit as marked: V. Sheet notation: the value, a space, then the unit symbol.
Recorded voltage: 250 V
